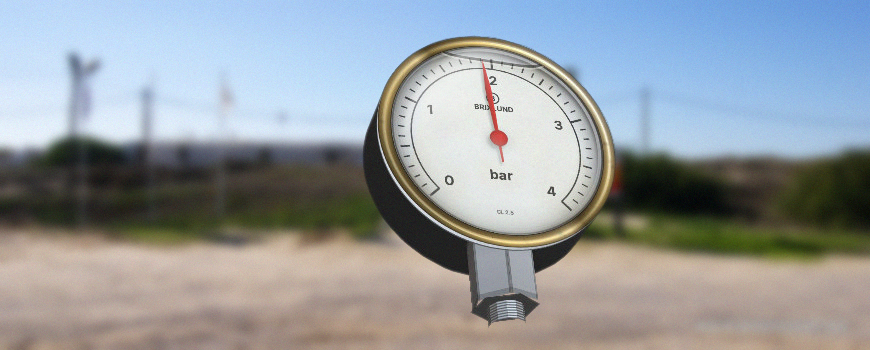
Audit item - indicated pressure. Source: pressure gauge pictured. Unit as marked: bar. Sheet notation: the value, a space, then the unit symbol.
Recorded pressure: 1.9 bar
